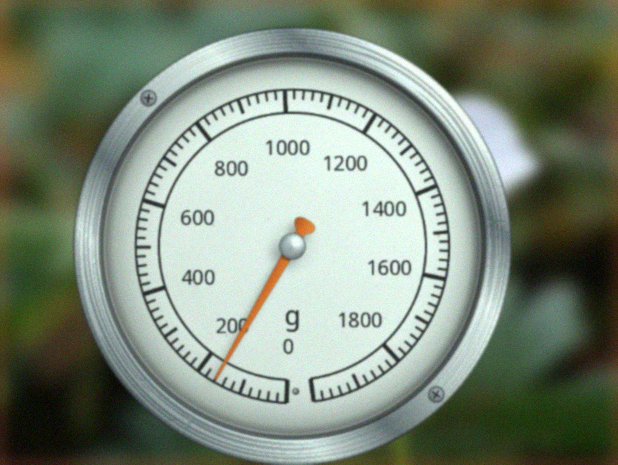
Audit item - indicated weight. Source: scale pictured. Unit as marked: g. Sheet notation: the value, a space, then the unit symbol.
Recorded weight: 160 g
